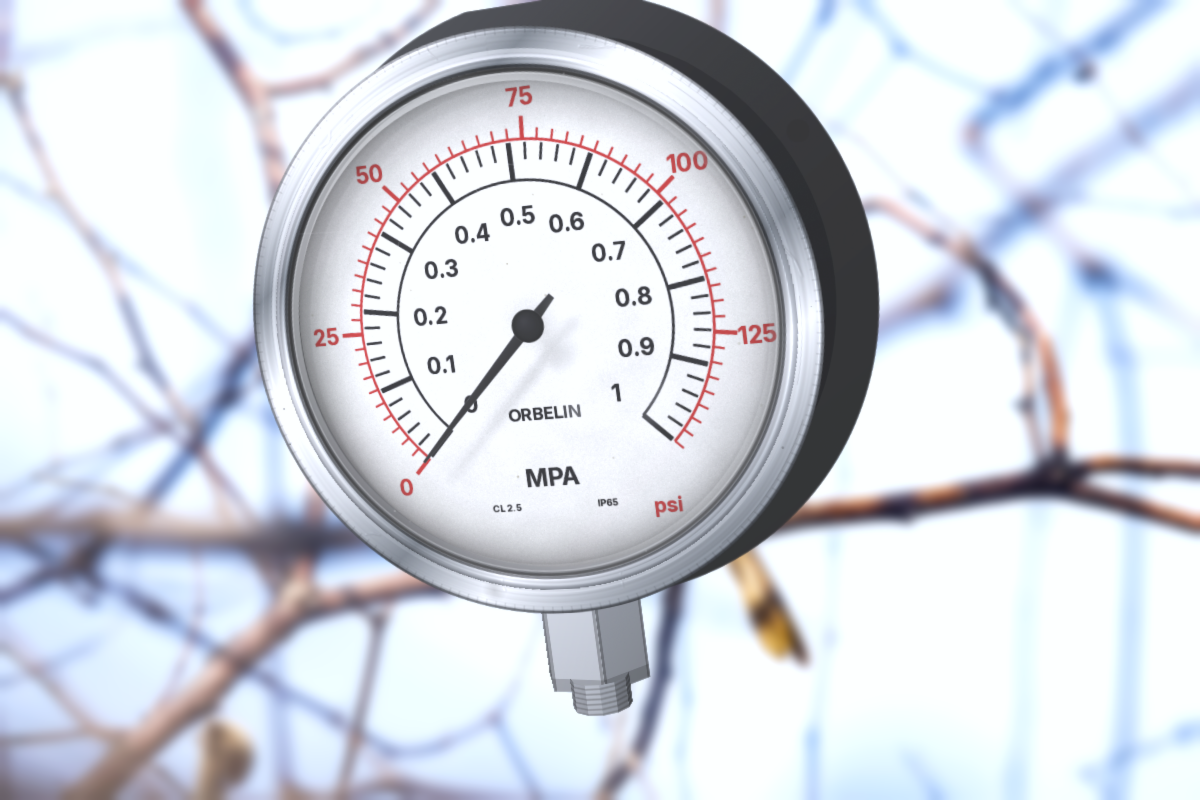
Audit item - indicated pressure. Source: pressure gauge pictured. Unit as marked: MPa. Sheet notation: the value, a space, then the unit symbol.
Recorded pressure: 0 MPa
